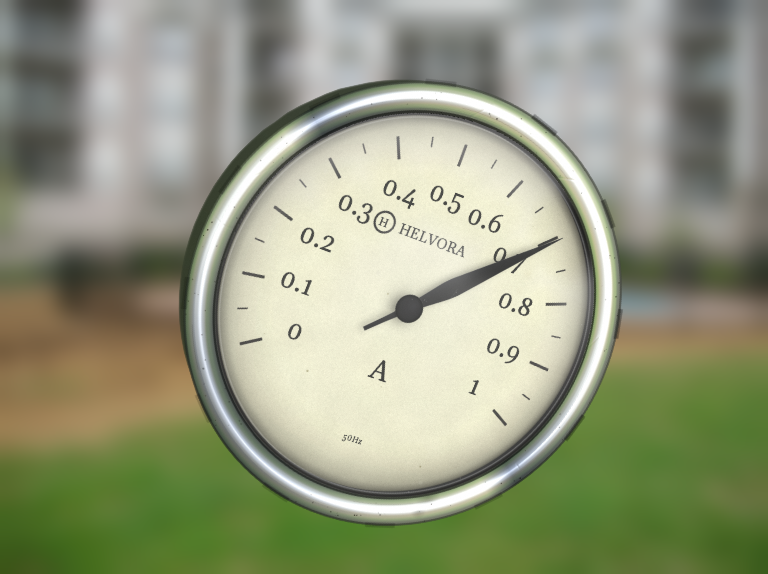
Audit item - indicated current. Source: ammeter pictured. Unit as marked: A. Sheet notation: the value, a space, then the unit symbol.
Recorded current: 0.7 A
